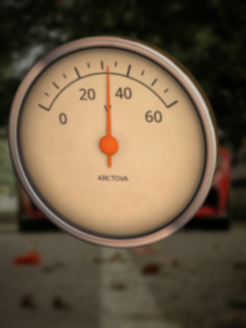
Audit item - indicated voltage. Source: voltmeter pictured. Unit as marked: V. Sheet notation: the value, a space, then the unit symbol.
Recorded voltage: 32.5 V
